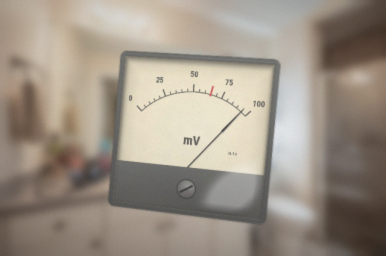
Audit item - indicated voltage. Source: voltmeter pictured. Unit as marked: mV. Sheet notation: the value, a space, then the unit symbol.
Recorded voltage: 95 mV
